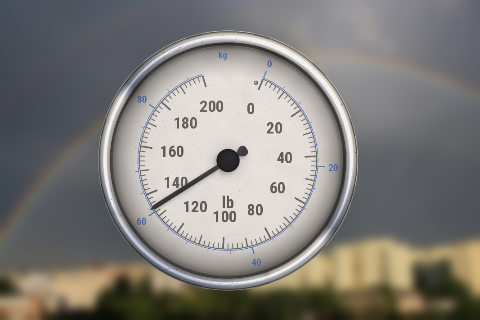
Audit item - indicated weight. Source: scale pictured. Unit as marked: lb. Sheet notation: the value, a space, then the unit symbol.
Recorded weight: 134 lb
